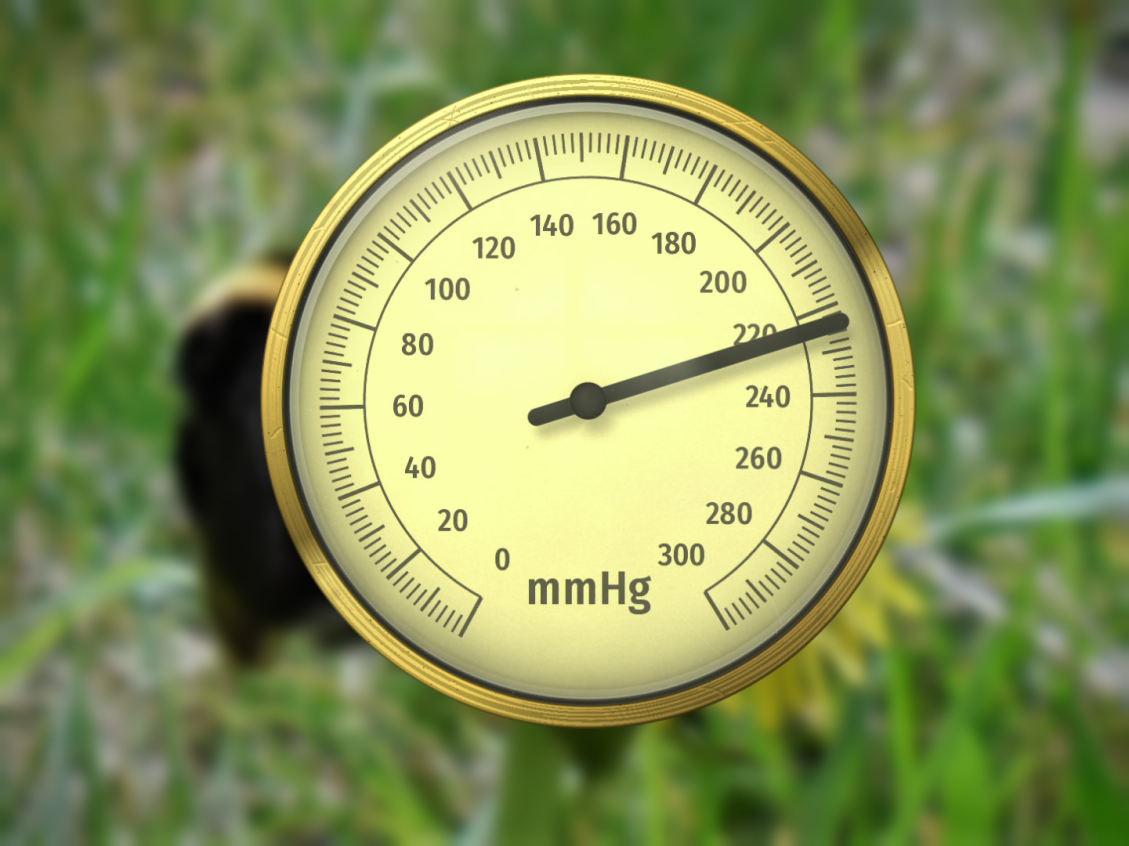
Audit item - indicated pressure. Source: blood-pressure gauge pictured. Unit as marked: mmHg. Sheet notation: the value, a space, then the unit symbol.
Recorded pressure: 224 mmHg
